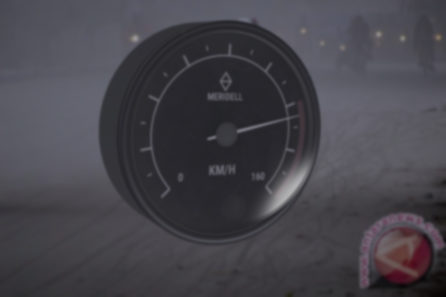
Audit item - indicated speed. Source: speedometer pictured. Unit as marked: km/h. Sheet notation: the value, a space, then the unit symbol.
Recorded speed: 125 km/h
